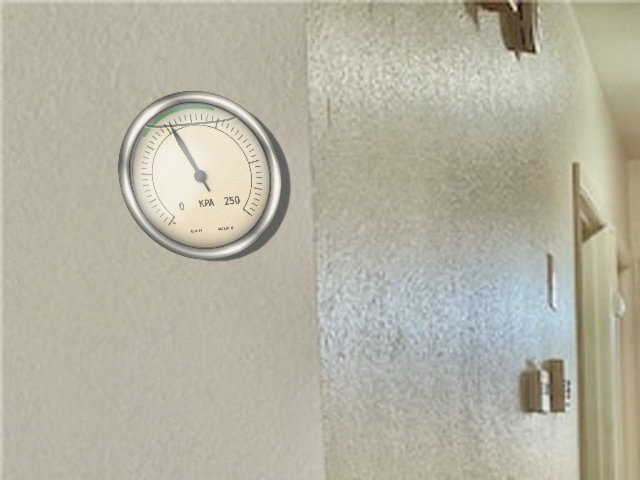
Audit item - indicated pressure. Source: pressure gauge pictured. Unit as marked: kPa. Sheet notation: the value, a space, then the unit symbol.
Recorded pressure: 105 kPa
